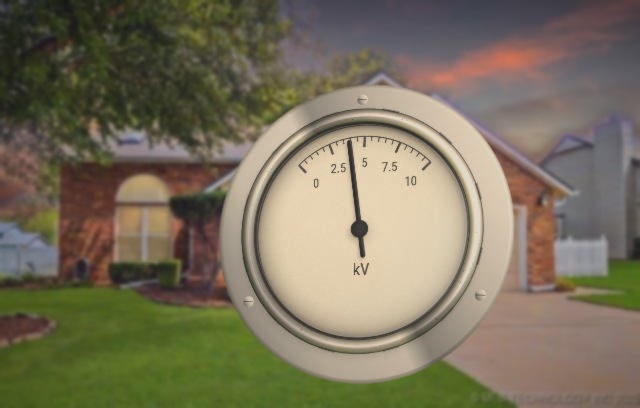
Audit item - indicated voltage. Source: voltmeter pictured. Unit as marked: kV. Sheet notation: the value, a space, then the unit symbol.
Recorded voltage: 4 kV
